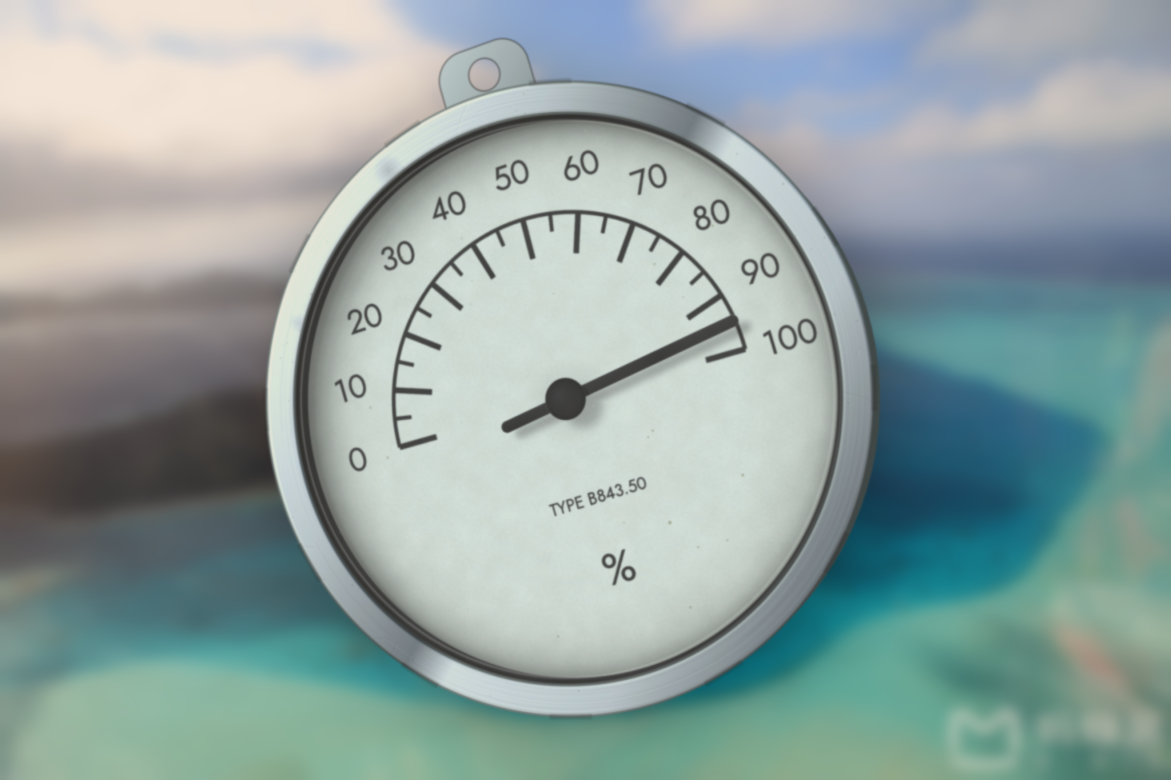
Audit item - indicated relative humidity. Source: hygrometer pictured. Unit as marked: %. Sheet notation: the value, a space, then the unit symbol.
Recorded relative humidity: 95 %
